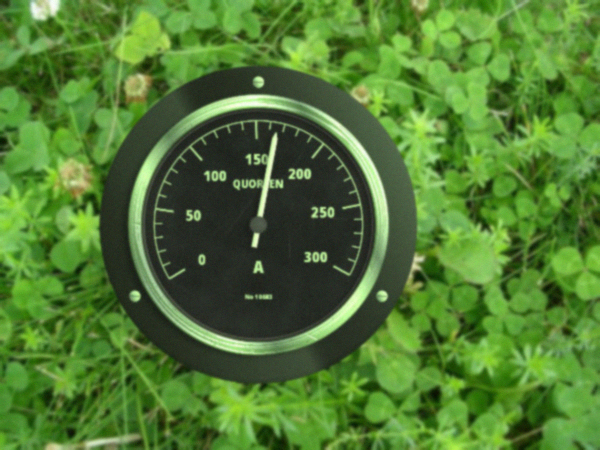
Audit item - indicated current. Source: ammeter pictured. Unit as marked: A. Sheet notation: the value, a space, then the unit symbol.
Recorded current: 165 A
